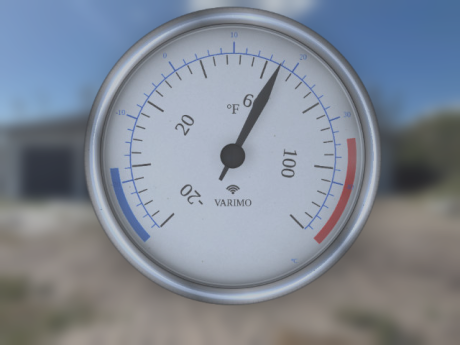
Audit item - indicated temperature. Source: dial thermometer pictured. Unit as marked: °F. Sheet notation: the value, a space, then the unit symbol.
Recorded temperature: 64 °F
